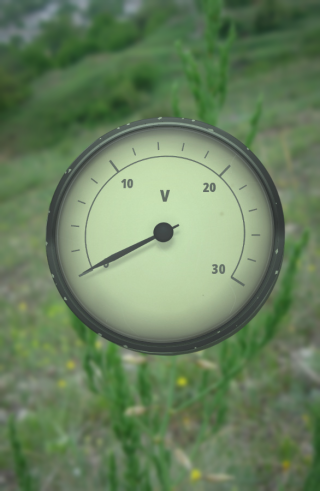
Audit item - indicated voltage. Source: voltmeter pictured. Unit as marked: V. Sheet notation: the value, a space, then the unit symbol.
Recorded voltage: 0 V
